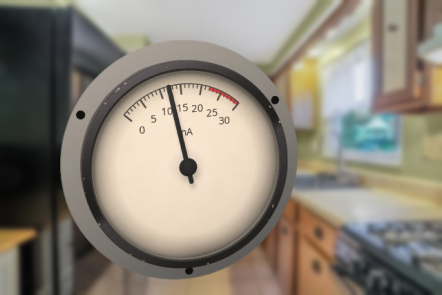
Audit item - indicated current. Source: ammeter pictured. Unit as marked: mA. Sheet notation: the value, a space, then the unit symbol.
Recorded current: 12 mA
